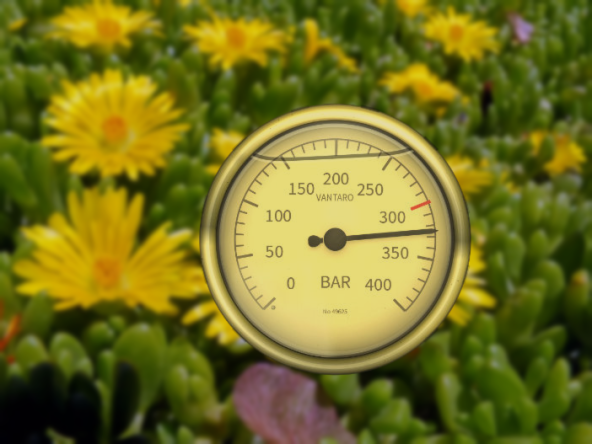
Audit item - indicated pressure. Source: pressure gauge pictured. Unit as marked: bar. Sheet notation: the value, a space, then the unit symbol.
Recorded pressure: 325 bar
